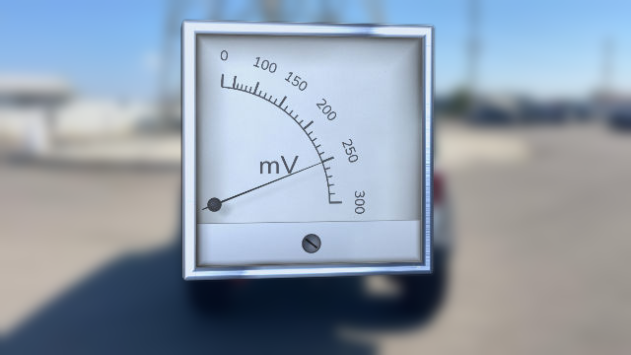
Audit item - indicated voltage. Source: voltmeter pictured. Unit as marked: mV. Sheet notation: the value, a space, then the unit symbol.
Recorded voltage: 250 mV
